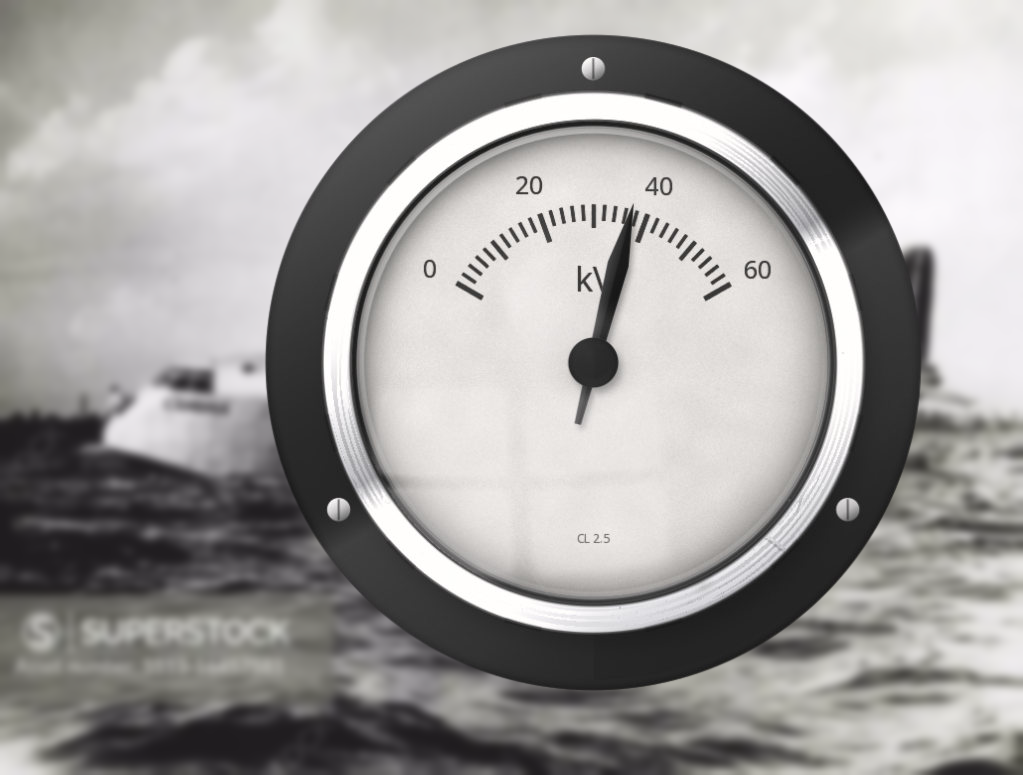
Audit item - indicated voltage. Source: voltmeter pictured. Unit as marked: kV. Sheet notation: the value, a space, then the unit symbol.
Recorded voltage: 37 kV
